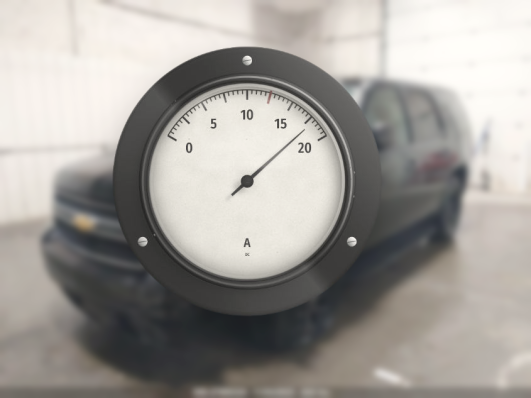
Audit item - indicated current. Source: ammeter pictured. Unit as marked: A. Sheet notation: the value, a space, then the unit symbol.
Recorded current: 18 A
